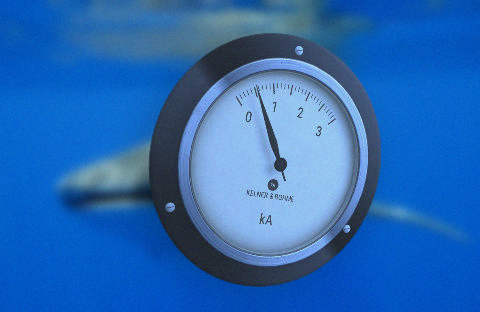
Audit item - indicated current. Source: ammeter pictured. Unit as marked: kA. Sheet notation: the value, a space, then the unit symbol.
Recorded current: 0.5 kA
